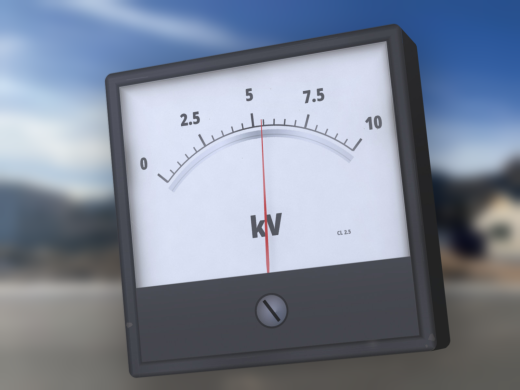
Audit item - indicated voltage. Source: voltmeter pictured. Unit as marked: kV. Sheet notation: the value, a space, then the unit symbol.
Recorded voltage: 5.5 kV
